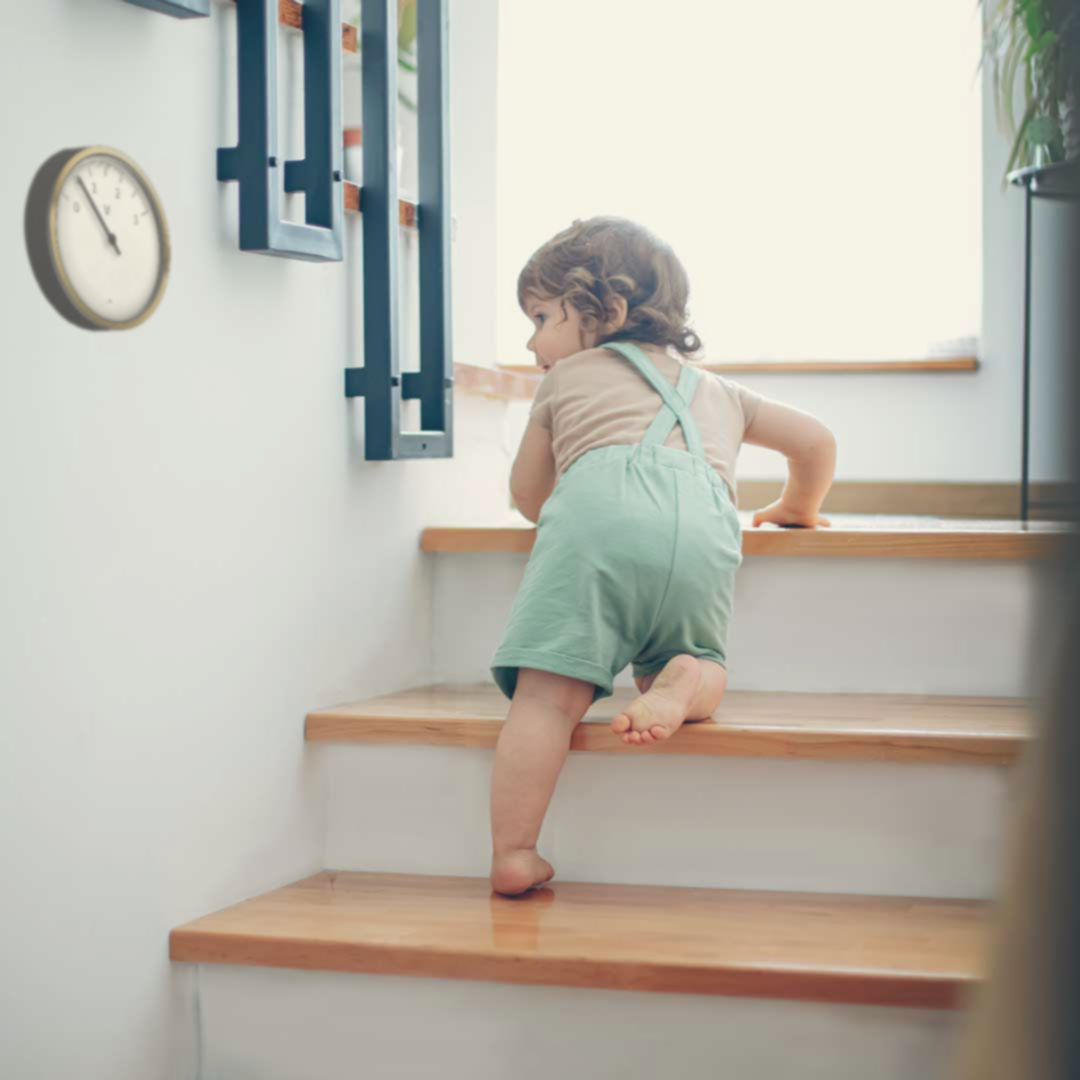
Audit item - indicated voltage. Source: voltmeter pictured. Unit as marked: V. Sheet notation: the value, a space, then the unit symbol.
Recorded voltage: 0.5 V
